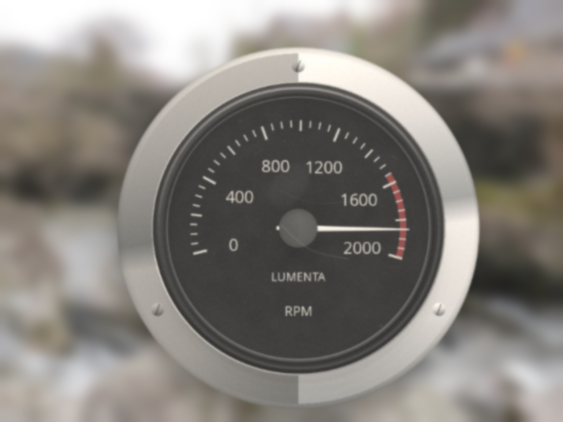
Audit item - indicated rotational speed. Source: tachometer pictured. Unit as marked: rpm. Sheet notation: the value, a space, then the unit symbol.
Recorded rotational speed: 1850 rpm
